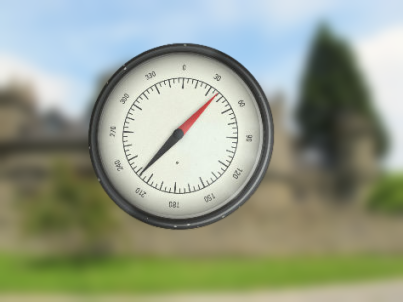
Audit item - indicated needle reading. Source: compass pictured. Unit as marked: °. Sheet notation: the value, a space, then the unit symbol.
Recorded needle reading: 40 °
